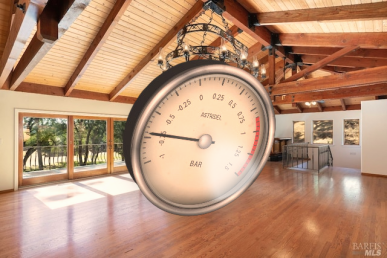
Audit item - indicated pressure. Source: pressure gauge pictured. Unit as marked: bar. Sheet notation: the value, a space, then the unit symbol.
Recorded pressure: -0.7 bar
